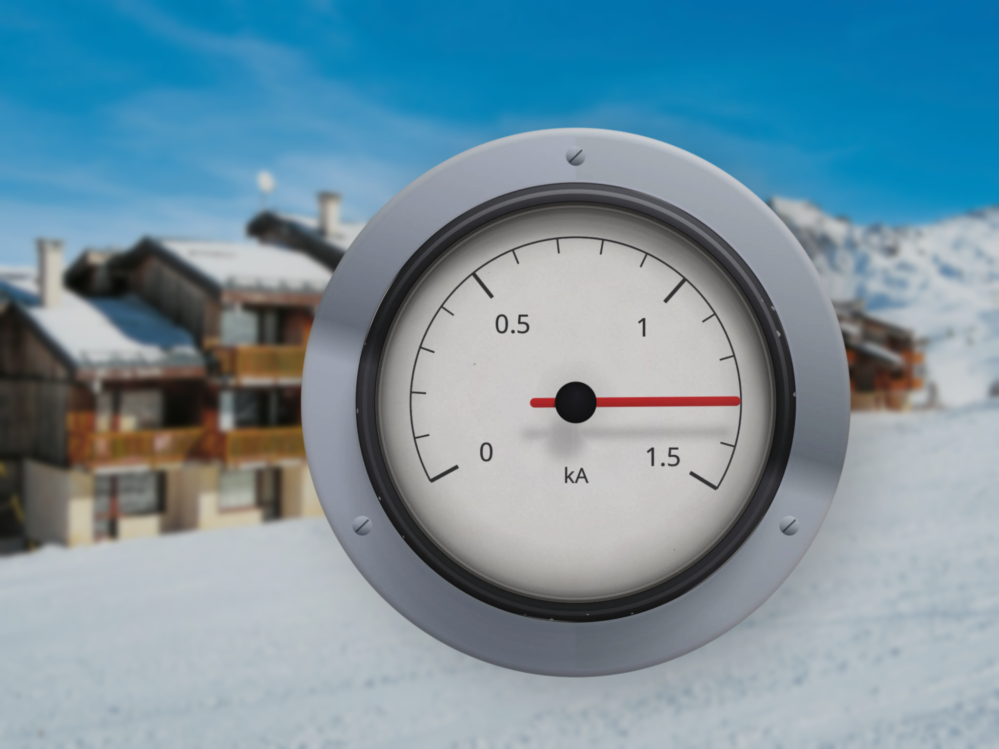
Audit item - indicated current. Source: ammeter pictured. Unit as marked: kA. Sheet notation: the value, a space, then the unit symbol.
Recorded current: 1.3 kA
